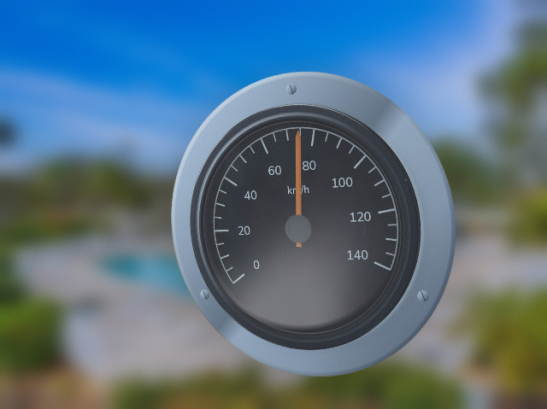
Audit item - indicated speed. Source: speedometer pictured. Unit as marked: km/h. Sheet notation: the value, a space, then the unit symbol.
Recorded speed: 75 km/h
